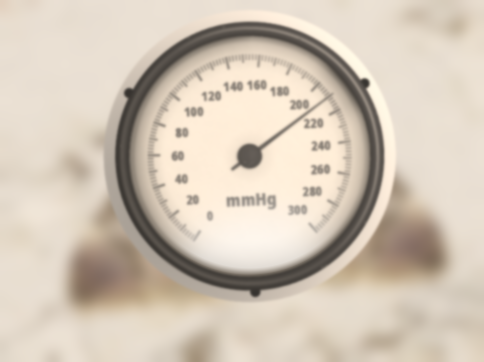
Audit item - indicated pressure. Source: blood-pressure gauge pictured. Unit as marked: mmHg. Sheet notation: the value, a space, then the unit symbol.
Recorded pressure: 210 mmHg
